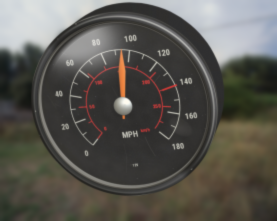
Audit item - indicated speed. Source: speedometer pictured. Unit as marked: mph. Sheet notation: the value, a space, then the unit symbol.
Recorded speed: 95 mph
